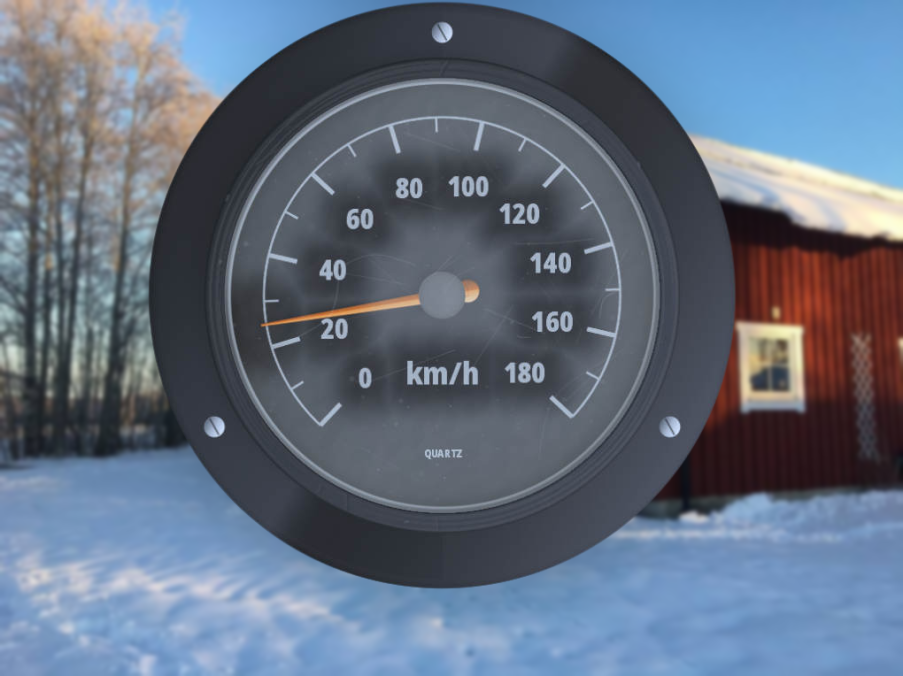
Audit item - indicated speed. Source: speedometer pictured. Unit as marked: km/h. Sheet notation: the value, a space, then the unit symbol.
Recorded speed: 25 km/h
